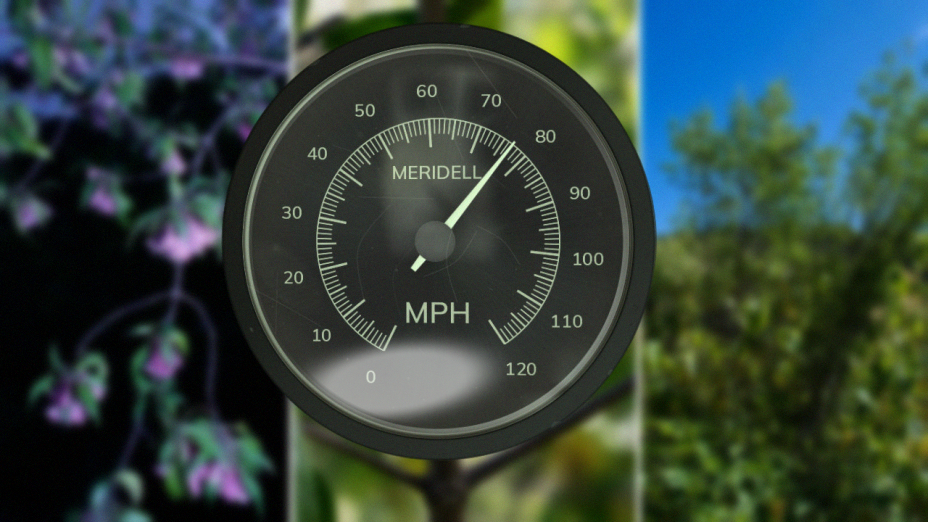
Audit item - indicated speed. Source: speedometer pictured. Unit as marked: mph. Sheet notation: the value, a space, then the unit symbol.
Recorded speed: 77 mph
